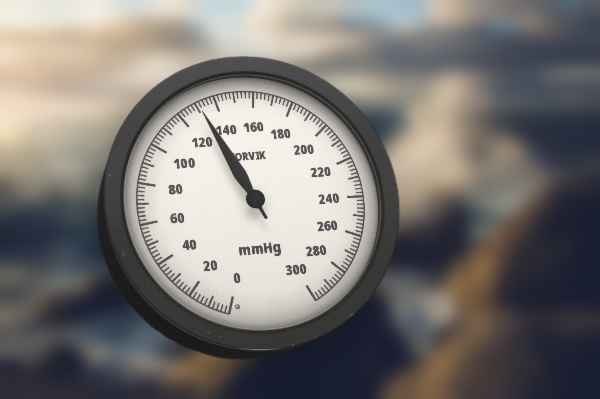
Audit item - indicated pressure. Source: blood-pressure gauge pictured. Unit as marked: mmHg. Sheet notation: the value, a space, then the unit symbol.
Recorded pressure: 130 mmHg
